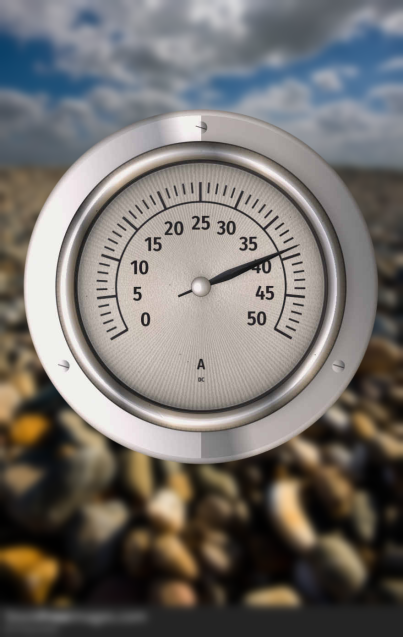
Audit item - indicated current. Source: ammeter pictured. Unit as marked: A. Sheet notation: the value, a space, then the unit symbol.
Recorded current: 39 A
